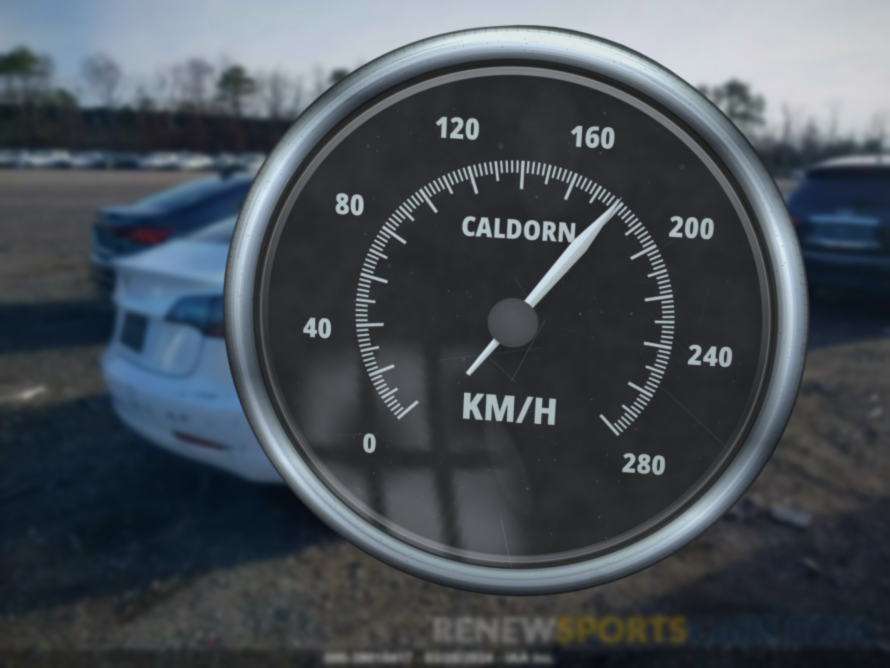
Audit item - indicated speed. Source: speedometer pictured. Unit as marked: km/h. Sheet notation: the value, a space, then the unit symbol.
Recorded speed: 178 km/h
